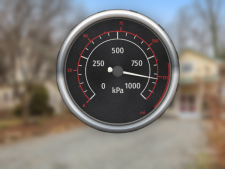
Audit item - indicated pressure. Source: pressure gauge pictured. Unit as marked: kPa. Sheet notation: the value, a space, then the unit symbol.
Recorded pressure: 875 kPa
